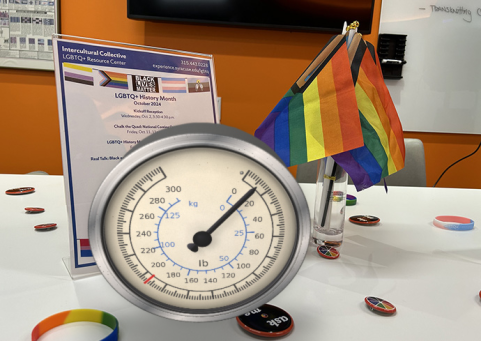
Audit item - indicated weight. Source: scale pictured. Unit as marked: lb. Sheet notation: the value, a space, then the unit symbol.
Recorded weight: 10 lb
